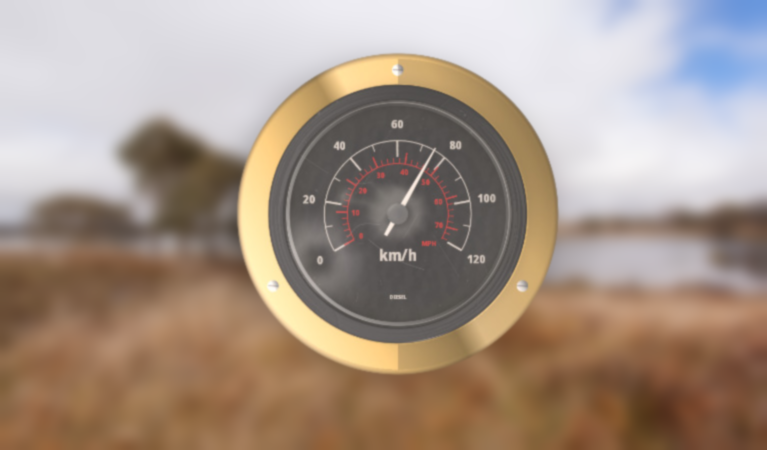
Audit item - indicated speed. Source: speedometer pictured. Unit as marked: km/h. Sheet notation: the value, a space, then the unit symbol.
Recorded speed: 75 km/h
